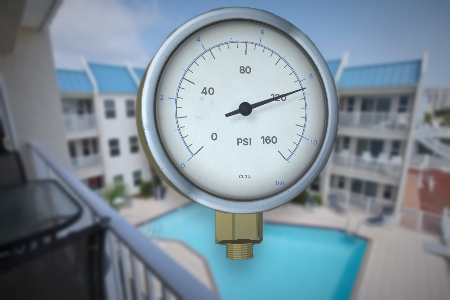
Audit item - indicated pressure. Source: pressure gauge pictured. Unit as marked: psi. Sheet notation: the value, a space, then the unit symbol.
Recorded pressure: 120 psi
